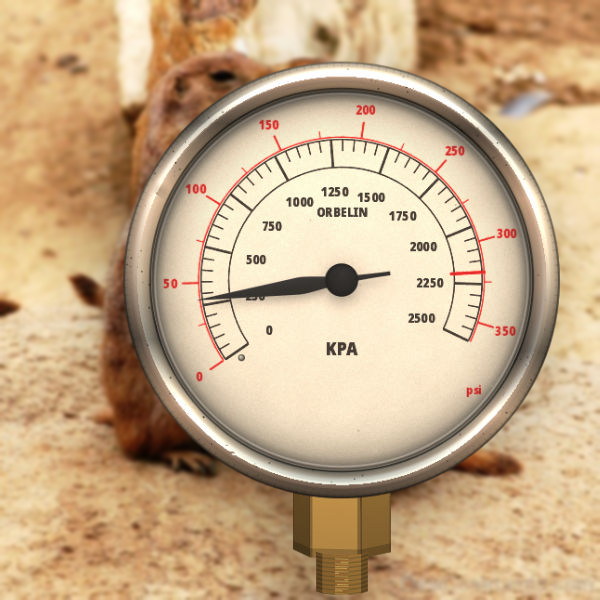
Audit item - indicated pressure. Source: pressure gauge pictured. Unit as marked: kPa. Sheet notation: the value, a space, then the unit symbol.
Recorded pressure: 275 kPa
